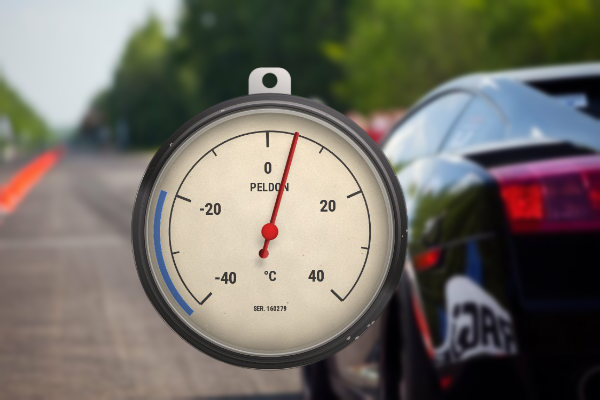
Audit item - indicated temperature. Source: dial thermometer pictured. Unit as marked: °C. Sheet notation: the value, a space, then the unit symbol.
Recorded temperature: 5 °C
